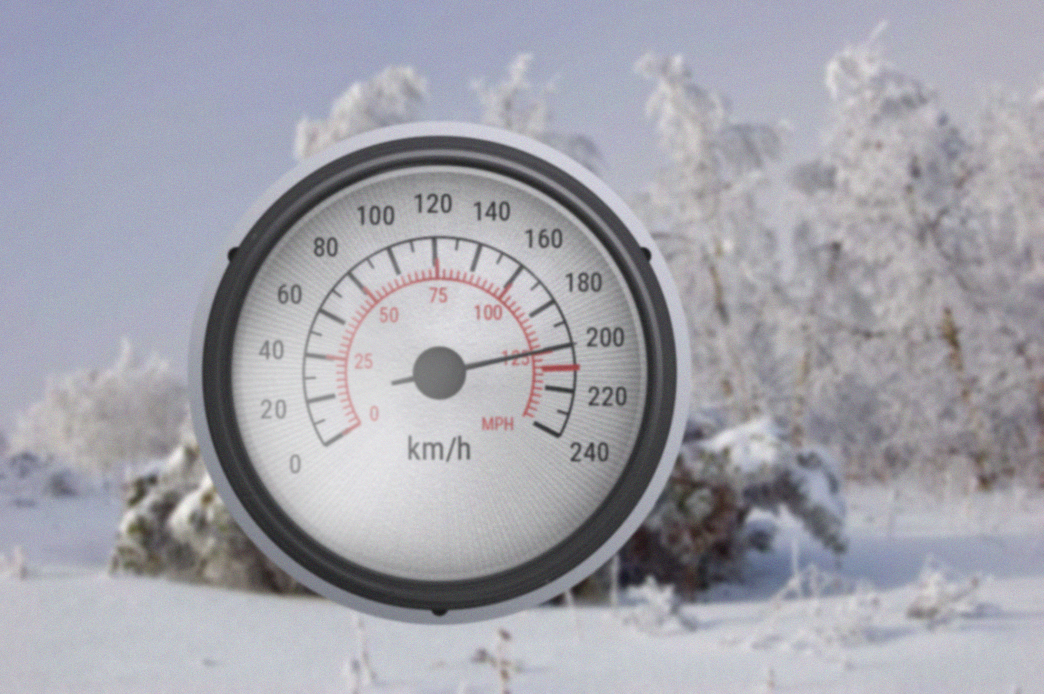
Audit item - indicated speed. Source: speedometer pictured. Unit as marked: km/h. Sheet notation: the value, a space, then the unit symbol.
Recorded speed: 200 km/h
